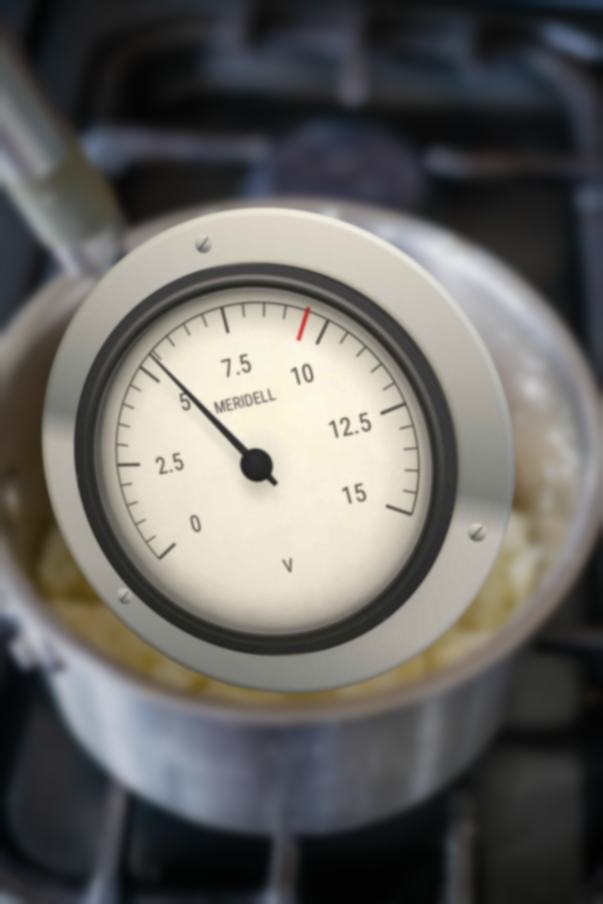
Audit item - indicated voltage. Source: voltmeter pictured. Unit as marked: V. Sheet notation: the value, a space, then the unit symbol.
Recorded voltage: 5.5 V
